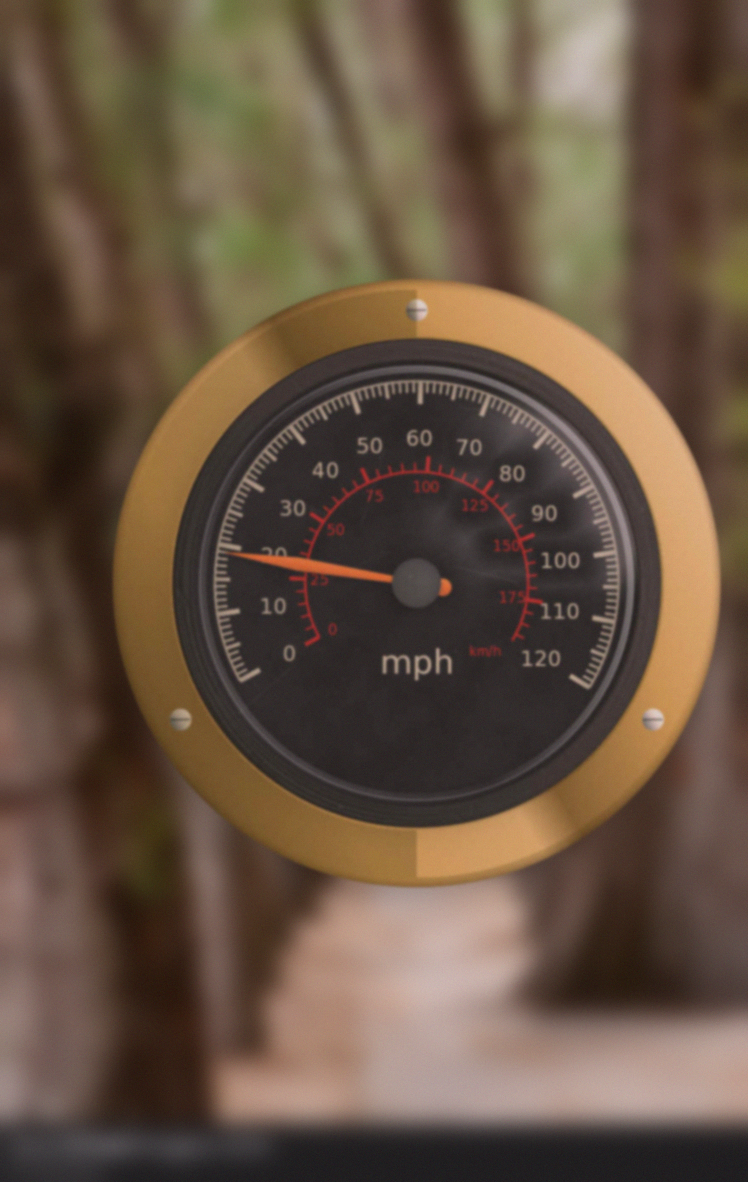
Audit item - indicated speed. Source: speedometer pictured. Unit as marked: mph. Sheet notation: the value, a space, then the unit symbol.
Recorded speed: 19 mph
